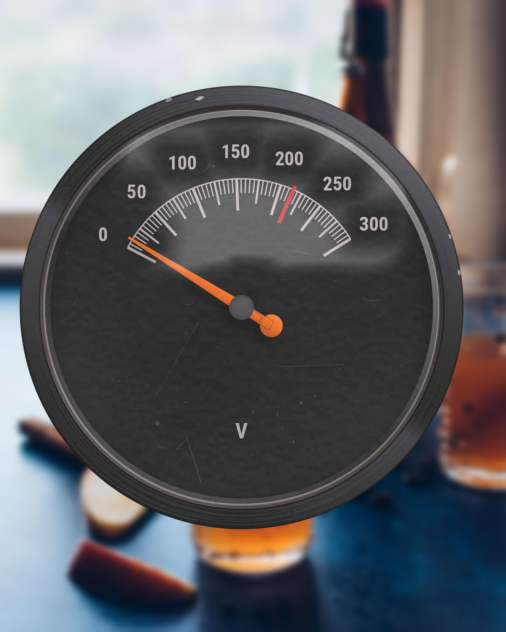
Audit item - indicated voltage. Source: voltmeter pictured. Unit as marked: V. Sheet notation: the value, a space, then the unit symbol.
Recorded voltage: 10 V
